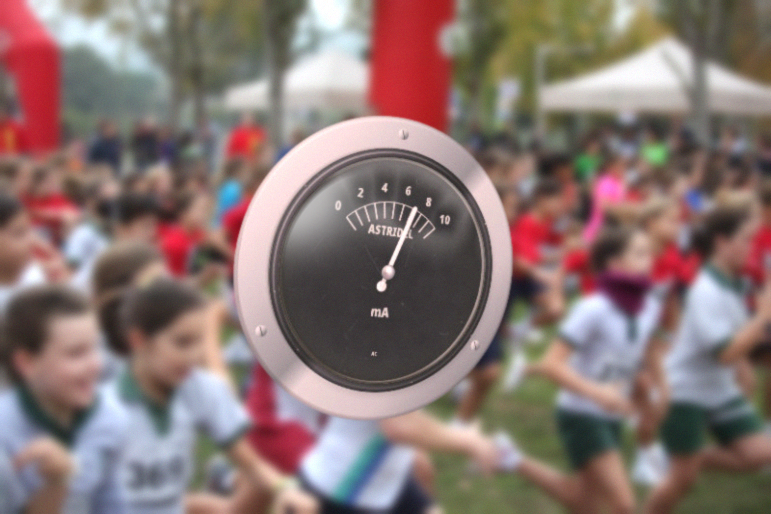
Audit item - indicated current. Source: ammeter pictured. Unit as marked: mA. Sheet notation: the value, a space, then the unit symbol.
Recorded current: 7 mA
